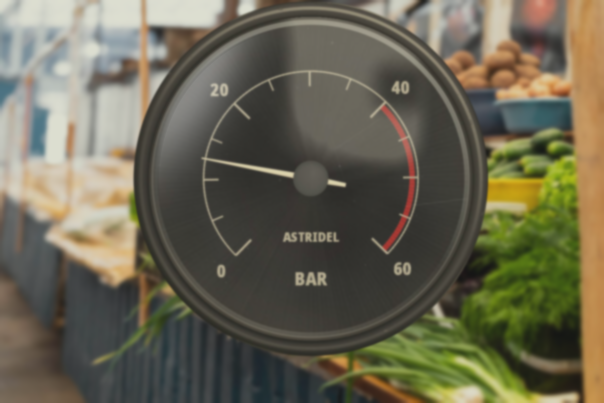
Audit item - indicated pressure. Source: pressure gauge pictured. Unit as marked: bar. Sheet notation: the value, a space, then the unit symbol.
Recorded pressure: 12.5 bar
